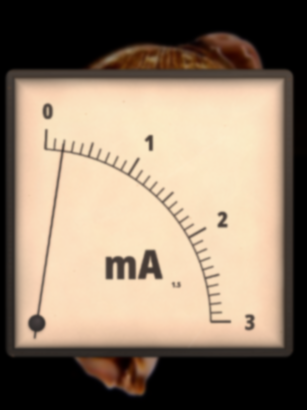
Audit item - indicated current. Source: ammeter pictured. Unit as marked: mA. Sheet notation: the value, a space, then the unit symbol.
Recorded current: 0.2 mA
